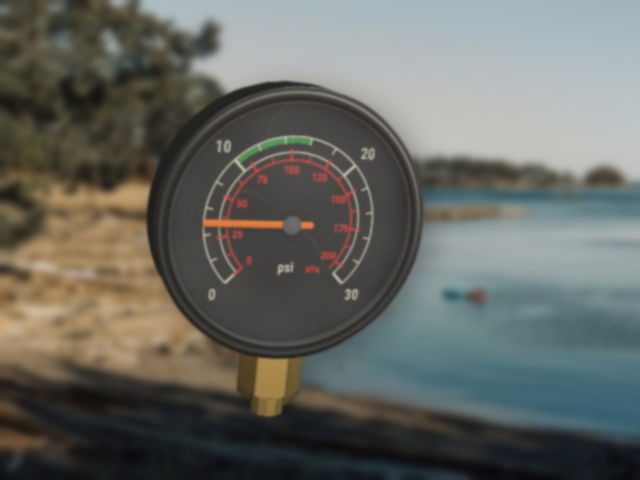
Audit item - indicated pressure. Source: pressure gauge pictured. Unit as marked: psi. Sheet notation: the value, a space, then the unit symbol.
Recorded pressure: 5 psi
